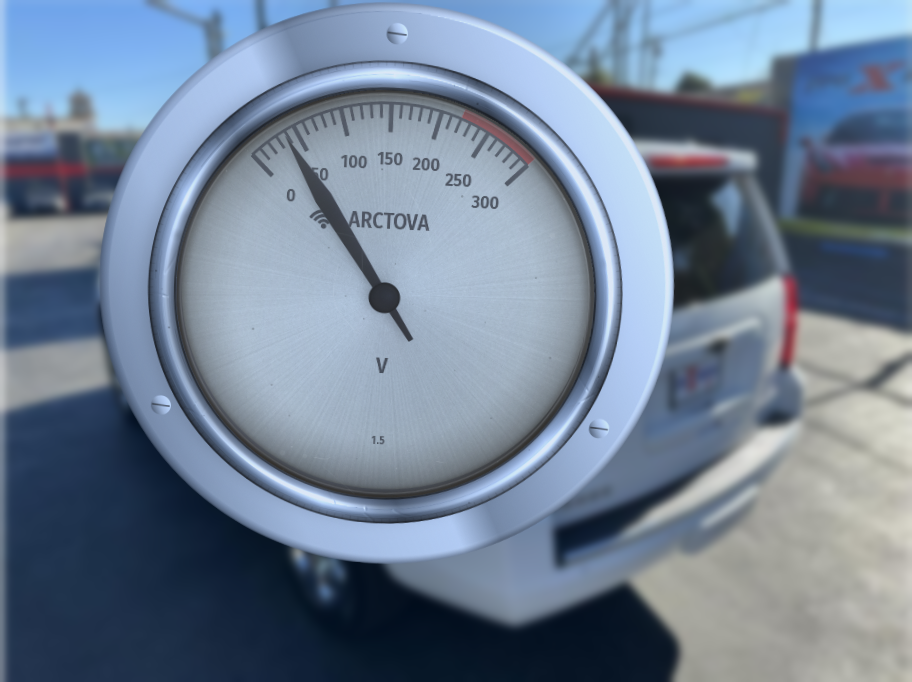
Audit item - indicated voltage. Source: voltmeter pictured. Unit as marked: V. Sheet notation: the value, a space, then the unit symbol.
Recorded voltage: 40 V
